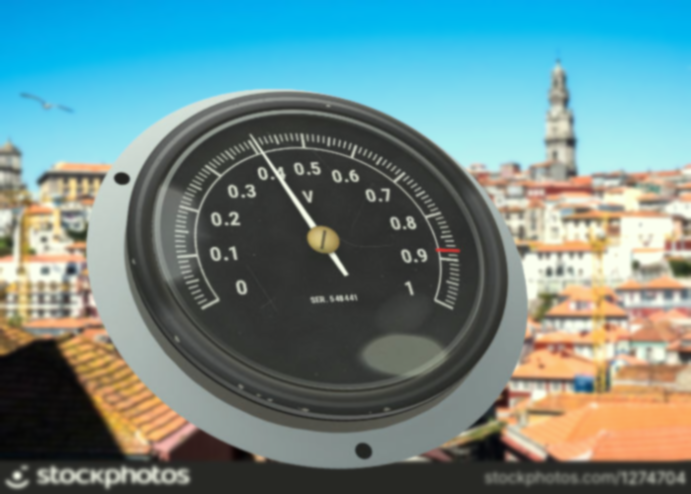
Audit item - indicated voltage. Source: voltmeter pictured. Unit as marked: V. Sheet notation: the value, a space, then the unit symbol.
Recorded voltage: 0.4 V
